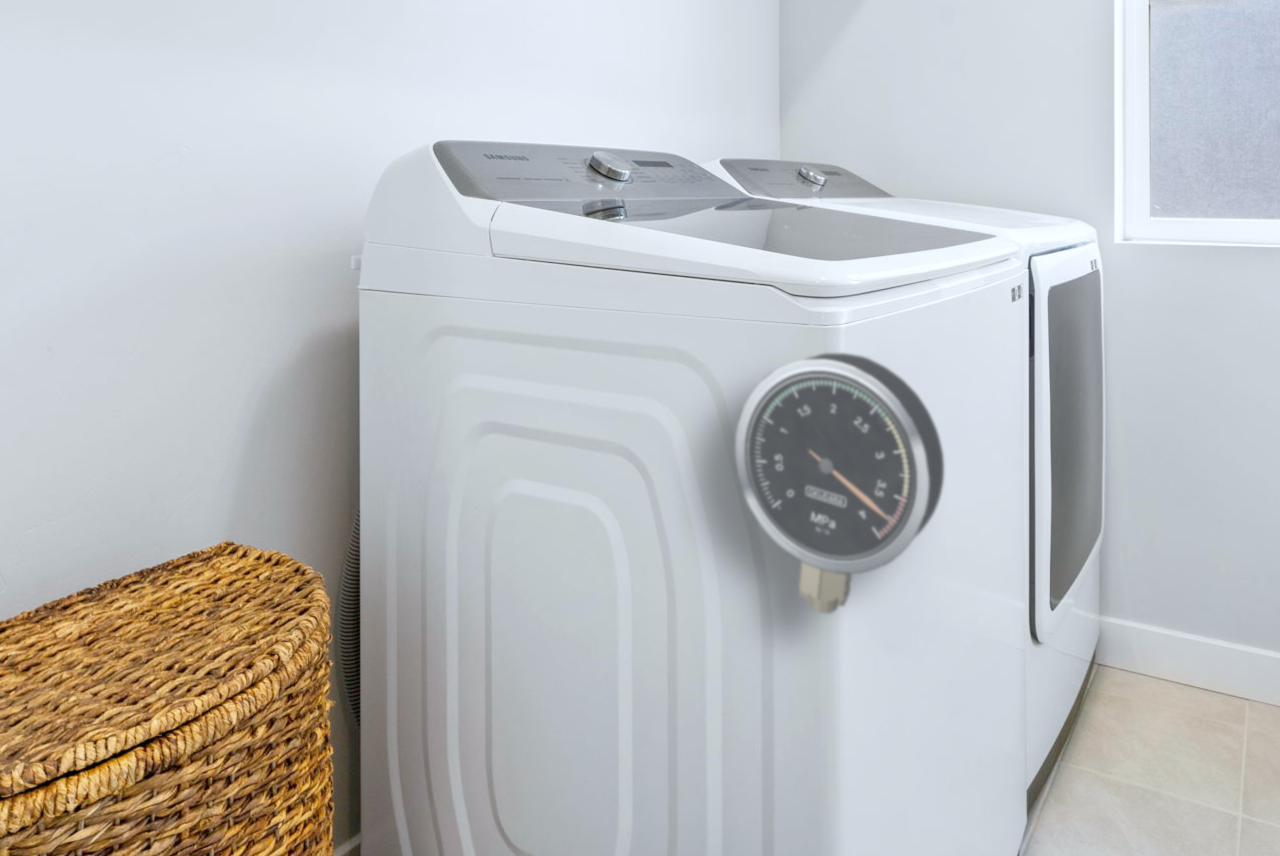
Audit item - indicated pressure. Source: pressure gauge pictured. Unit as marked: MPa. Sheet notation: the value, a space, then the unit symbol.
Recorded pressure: 3.75 MPa
